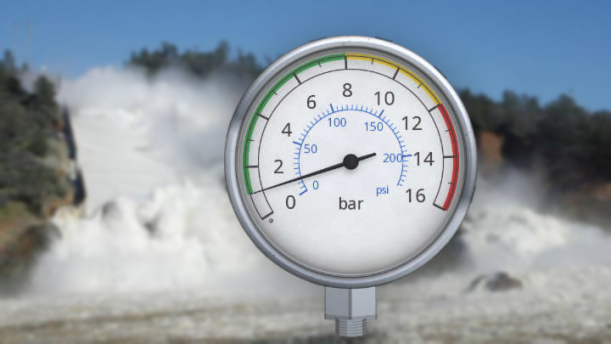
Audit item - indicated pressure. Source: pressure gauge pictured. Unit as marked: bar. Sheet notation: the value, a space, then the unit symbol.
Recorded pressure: 1 bar
